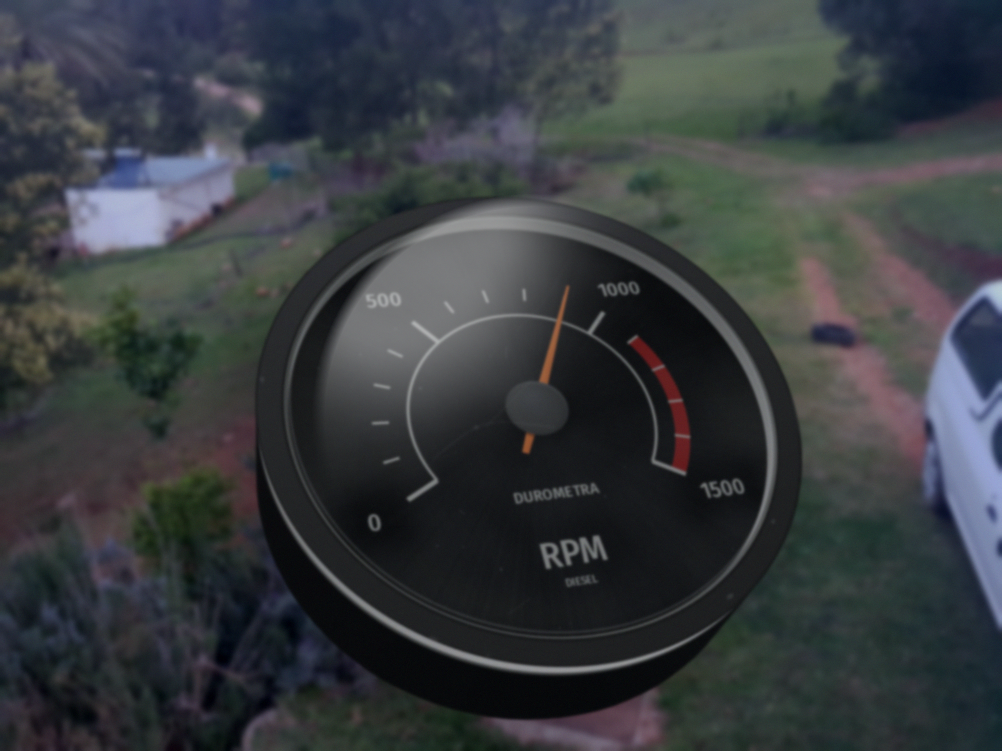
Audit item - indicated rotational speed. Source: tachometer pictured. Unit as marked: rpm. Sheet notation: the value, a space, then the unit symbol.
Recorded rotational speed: 900 rpm
